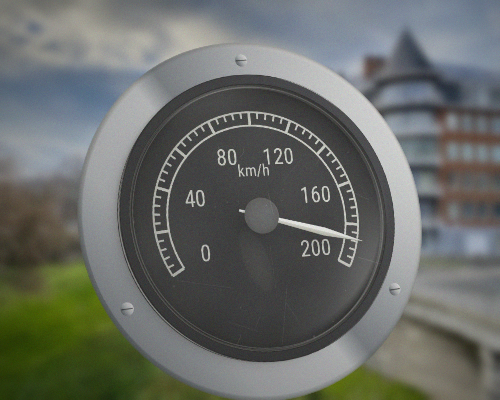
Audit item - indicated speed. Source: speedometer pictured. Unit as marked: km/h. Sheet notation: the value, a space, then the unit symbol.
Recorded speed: 188 km/h
